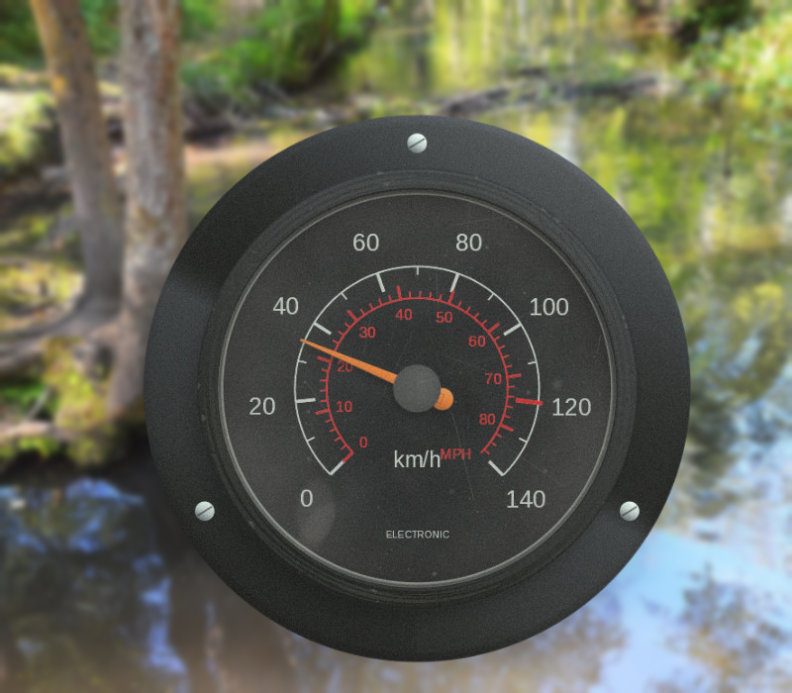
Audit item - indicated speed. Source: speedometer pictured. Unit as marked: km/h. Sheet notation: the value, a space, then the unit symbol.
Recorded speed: 35 km/h
